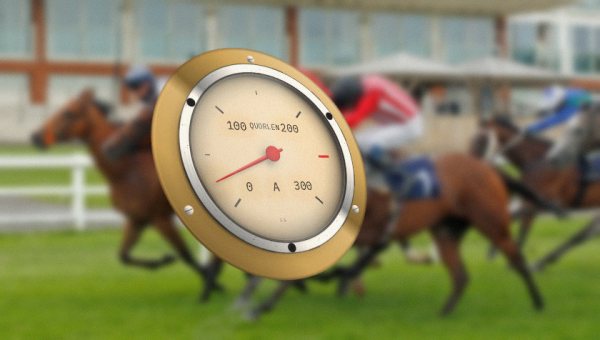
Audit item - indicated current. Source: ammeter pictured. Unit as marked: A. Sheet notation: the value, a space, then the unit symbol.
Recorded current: 25 A
